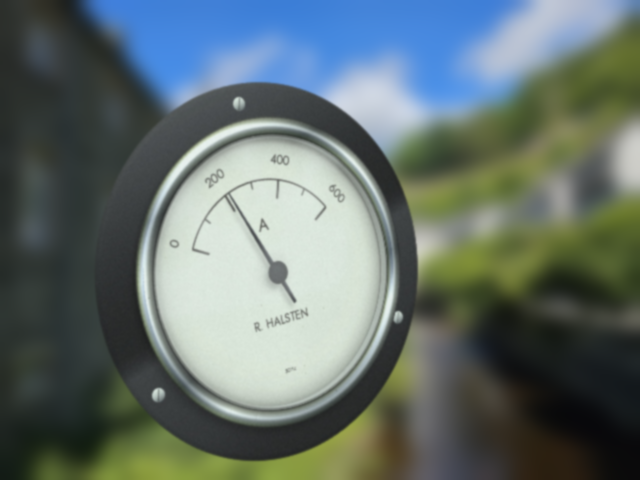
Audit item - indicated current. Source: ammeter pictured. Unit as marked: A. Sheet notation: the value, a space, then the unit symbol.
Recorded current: 200 A
